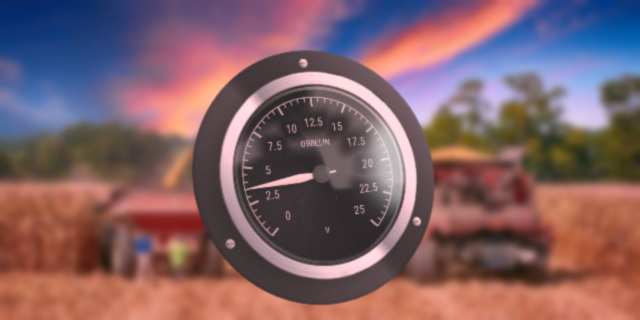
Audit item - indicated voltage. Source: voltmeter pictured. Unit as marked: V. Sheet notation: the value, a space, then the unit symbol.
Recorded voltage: 3.5 V
